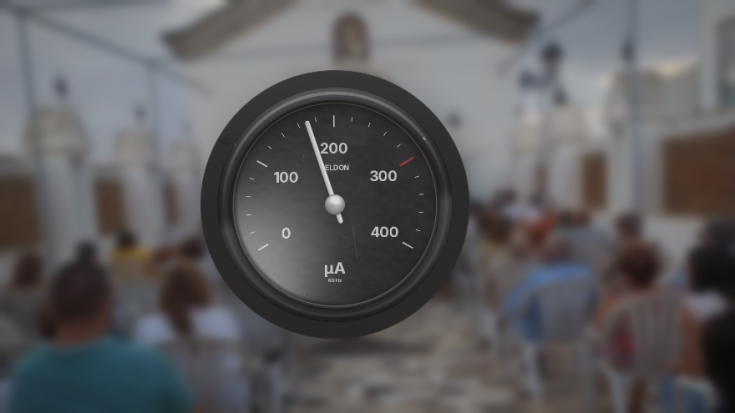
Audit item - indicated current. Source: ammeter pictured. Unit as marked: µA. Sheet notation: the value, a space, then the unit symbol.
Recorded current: 170 µA
